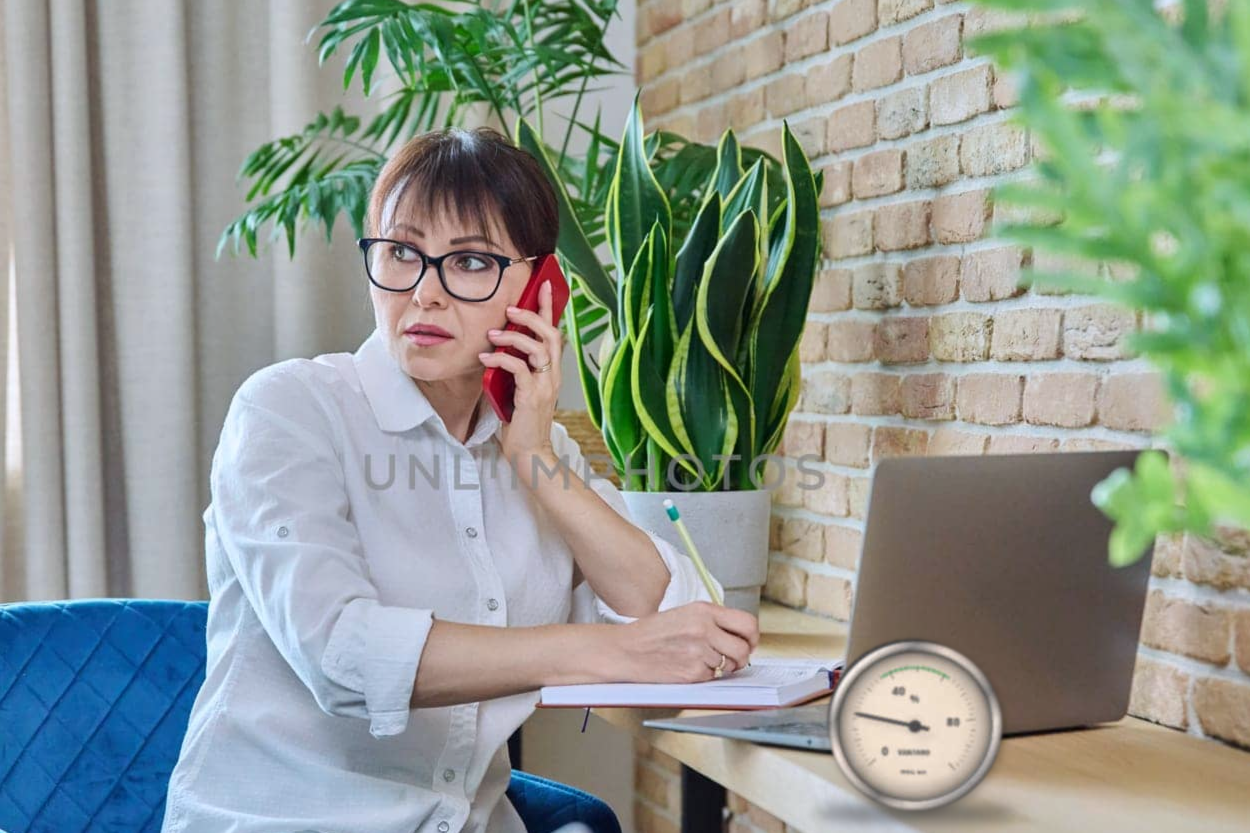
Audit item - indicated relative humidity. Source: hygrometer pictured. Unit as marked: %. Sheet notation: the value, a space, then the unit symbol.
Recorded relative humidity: 20 %
